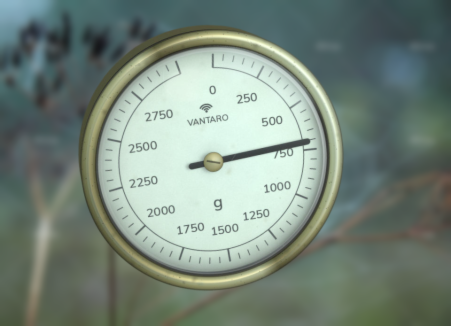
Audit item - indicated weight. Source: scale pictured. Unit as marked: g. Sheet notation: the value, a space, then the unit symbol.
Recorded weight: 700 g
